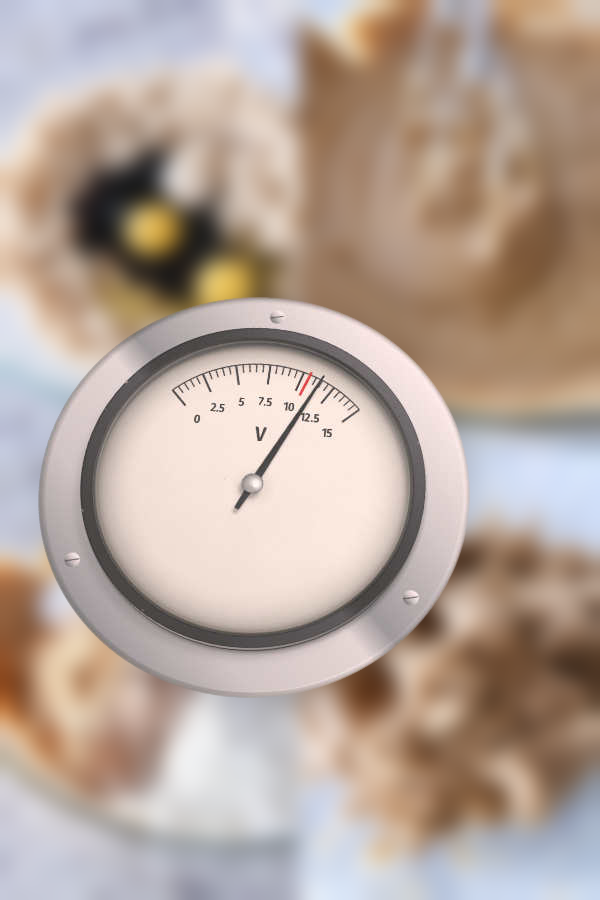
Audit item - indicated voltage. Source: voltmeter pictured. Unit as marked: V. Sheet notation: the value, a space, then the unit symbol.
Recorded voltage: 11.5 V
